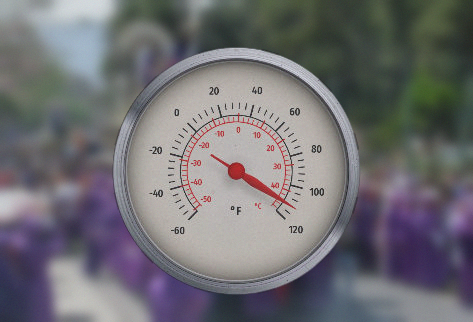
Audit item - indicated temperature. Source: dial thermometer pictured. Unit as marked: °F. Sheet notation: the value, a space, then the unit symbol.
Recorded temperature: 112 °F
